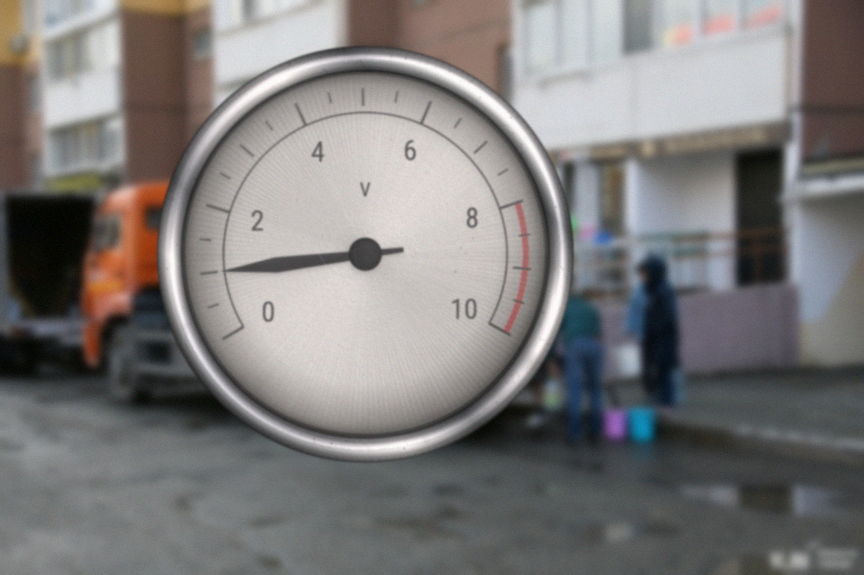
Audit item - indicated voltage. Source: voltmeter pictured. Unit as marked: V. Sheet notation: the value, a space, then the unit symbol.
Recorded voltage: 1 V
